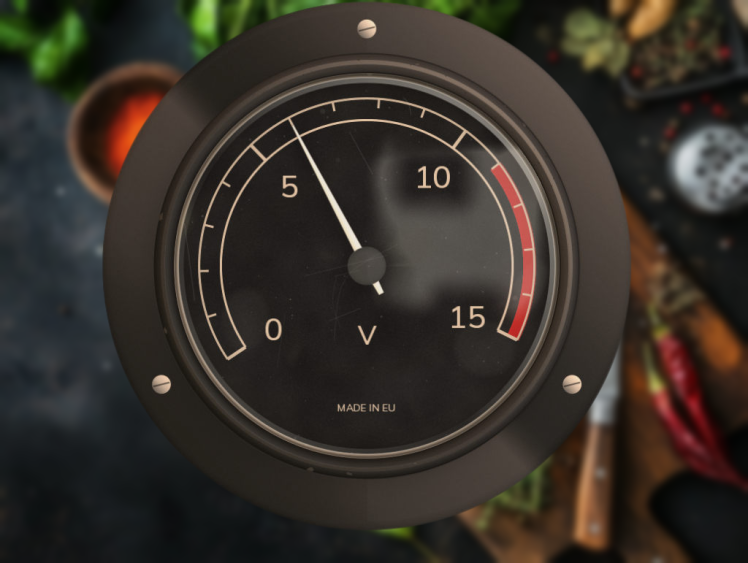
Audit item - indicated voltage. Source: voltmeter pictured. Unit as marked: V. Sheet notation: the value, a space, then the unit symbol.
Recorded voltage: 6 V
